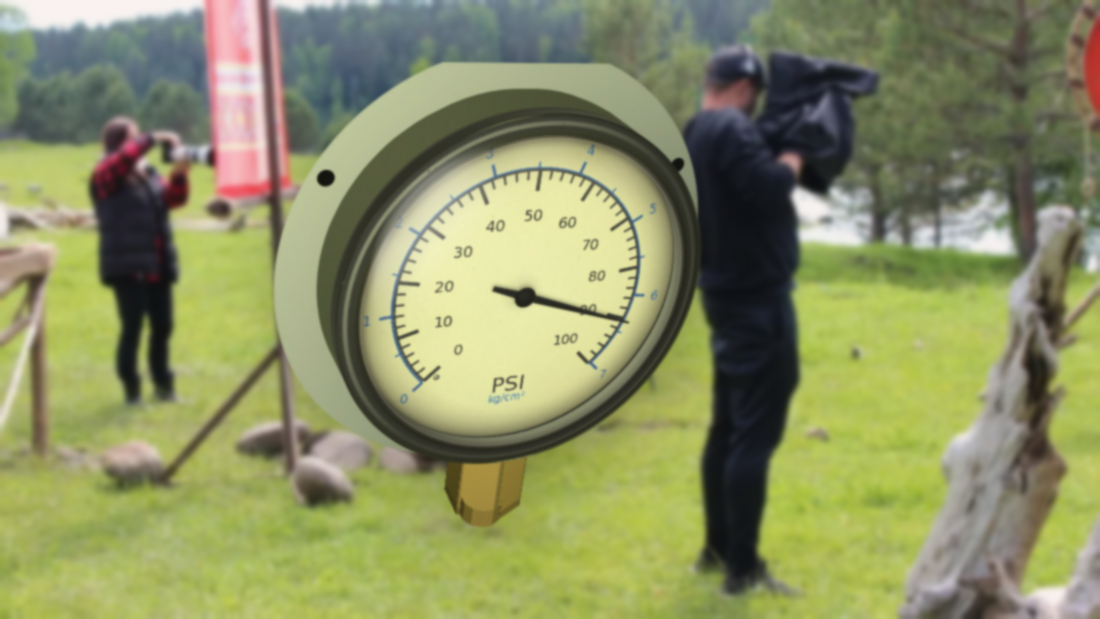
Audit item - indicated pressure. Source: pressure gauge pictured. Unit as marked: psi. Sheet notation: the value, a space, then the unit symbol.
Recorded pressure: 90 psi
